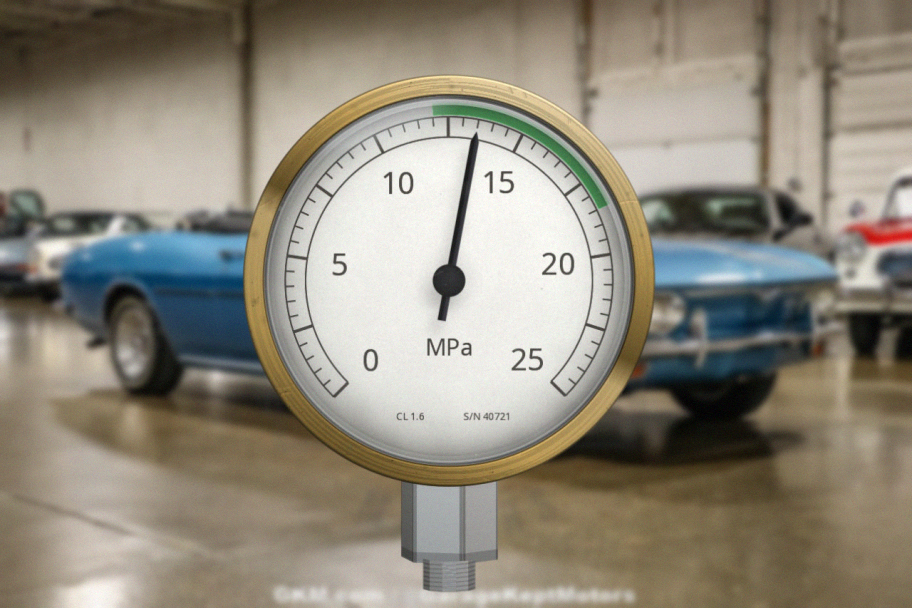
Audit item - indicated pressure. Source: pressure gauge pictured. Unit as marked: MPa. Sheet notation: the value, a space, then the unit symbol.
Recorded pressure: 13.5 MPa
